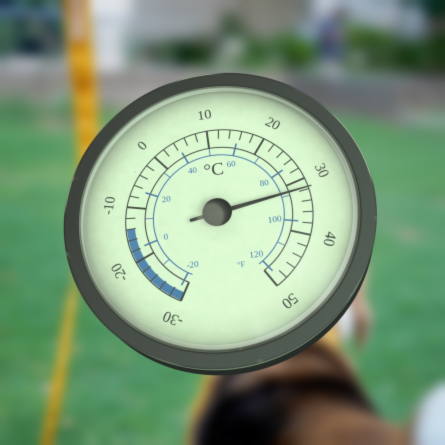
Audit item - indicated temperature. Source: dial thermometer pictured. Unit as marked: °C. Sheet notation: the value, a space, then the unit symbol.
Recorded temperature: 32 °C
